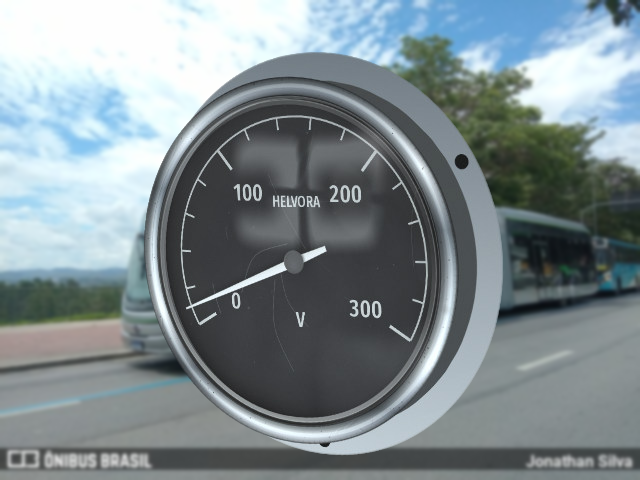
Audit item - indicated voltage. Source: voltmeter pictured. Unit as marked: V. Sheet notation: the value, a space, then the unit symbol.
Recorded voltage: 10 V
